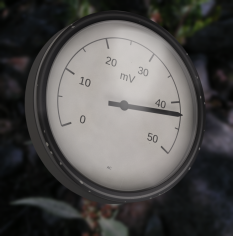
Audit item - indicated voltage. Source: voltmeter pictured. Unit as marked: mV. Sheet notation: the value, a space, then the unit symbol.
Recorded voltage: 42.5 mV
